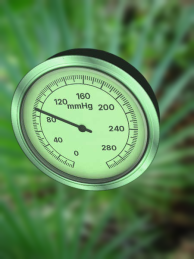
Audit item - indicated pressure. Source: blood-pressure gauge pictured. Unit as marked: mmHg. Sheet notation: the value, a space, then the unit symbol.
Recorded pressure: 90 mmHg
